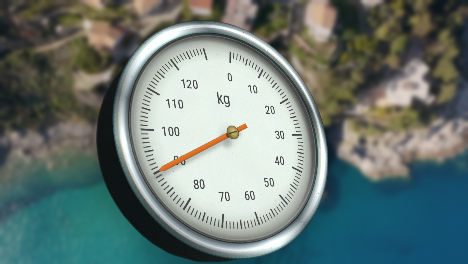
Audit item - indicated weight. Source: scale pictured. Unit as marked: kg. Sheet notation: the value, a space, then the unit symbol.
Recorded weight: 90 kg
